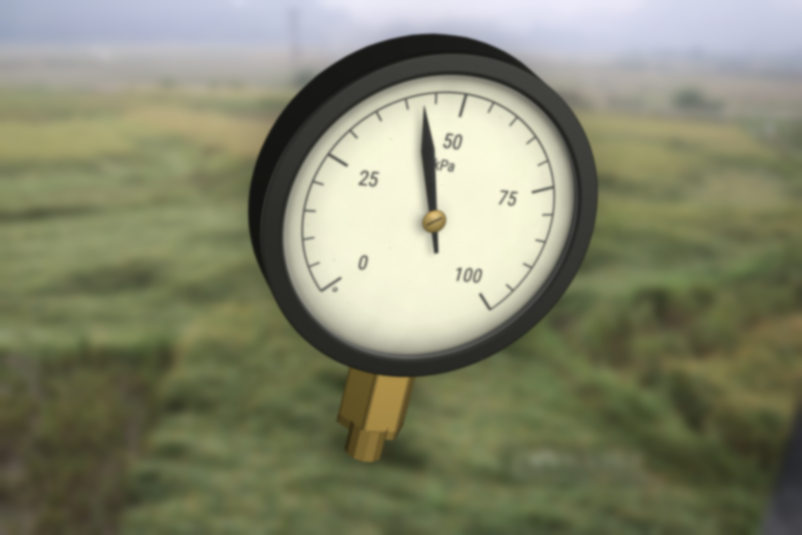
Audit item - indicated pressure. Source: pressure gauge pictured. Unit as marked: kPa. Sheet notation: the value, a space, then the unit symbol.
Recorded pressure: 42.5 kPa
